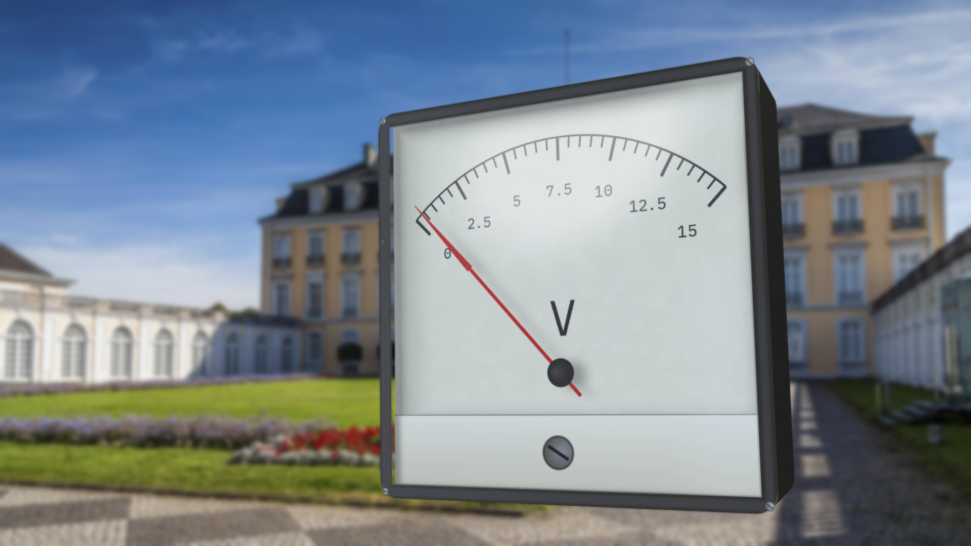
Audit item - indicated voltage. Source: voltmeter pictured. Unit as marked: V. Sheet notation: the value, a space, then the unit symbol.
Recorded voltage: 0.5 V
